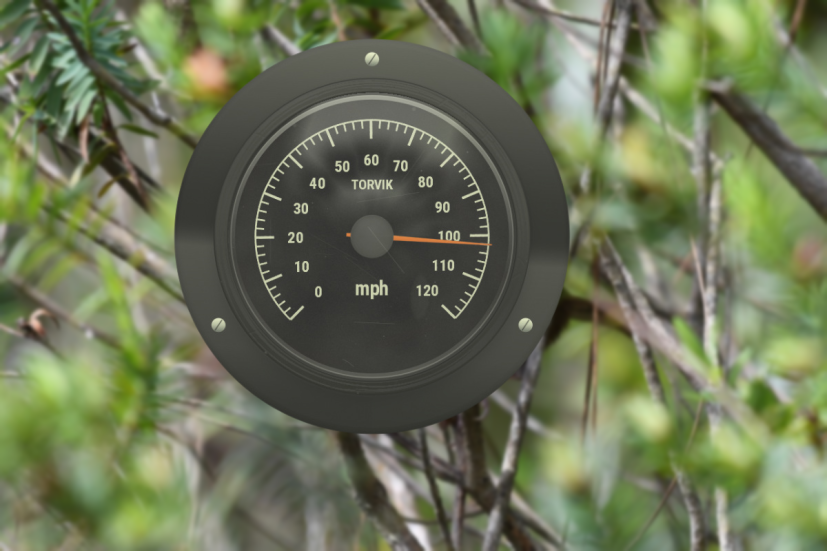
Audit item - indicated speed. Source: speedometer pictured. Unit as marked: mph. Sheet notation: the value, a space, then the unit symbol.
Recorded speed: 102 mph
